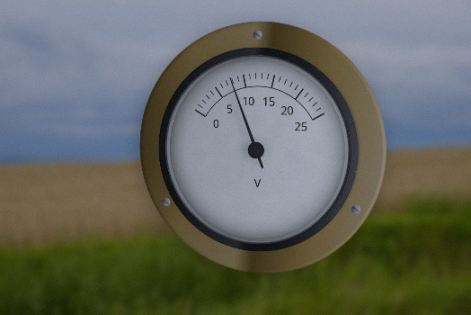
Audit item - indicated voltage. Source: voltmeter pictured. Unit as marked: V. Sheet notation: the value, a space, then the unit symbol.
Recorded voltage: 8 V
